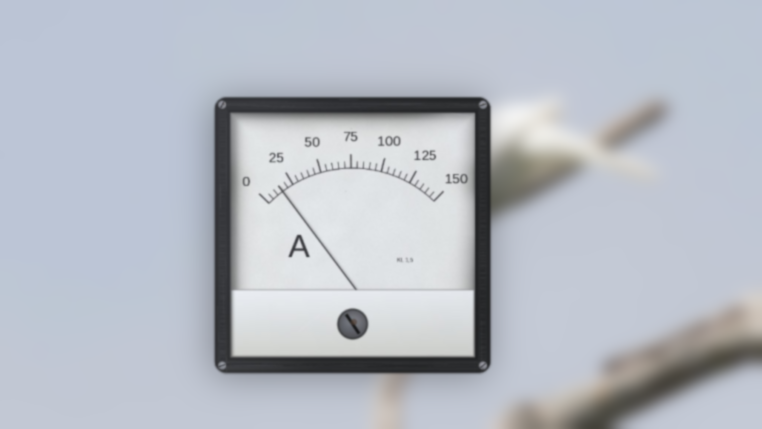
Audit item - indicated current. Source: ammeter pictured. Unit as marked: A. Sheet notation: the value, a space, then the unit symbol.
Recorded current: 15 A
